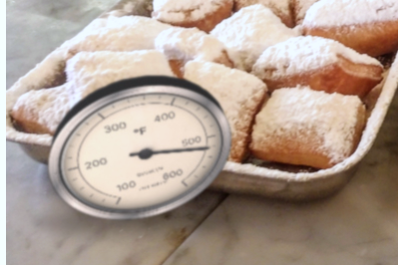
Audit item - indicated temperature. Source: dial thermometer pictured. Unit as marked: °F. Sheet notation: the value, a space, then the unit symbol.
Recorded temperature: 520 °F
